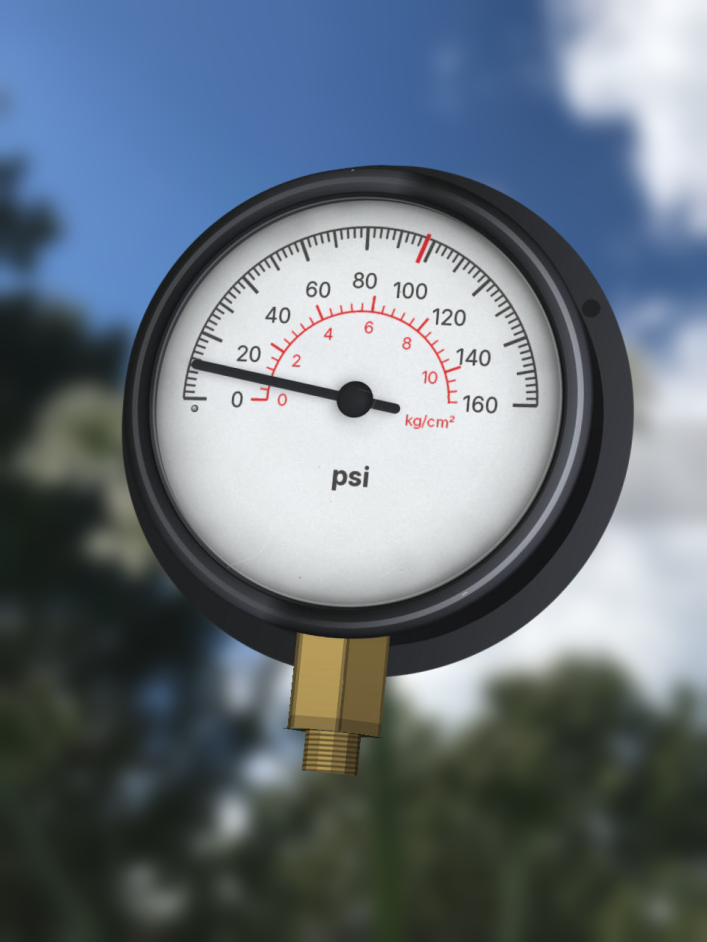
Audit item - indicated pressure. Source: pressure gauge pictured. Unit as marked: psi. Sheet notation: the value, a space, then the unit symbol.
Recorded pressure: 10 psi
